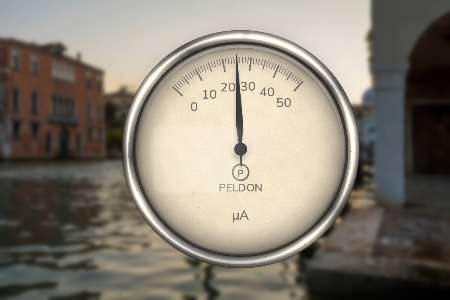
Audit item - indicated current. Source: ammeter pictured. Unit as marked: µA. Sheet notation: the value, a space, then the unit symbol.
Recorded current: 25 µA
